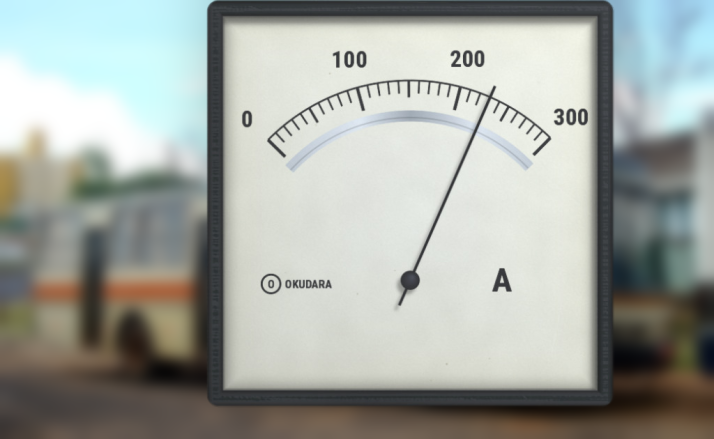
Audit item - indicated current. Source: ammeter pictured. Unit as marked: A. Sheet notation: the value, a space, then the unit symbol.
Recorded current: 230 A
